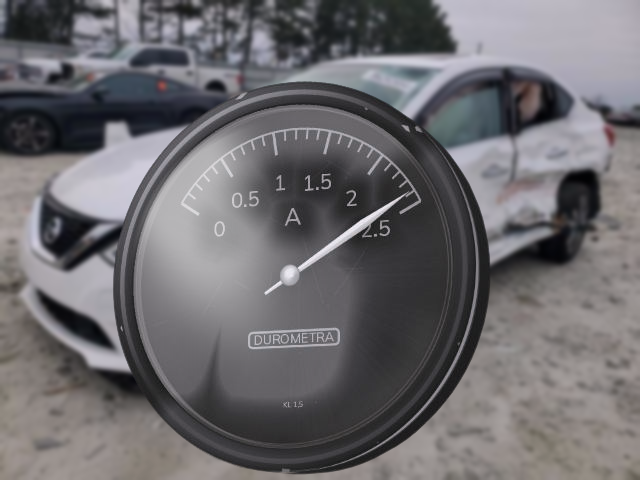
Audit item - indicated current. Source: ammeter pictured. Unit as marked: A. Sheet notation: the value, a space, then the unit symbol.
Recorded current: 2.4 A
